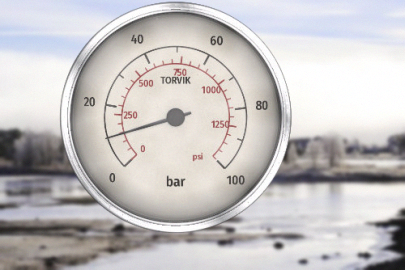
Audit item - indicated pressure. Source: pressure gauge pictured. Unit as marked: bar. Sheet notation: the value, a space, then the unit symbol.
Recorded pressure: 10 bar
